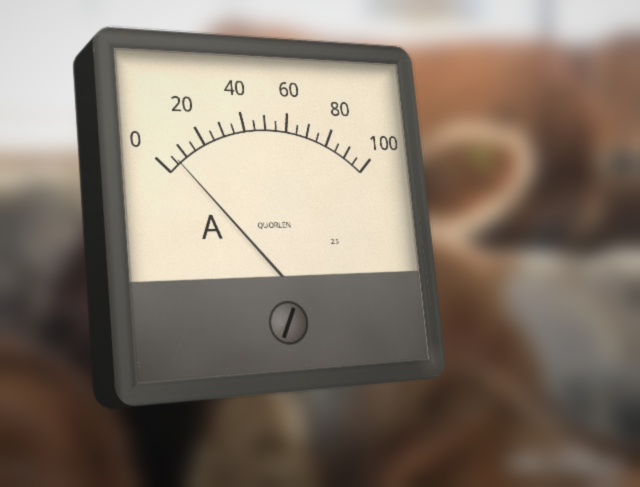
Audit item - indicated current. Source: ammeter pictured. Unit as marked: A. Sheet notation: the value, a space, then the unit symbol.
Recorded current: 5 A
